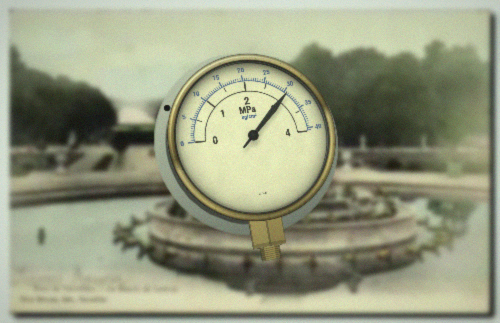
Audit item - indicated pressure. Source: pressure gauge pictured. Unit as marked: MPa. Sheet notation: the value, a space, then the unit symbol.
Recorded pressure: 3 MPa
